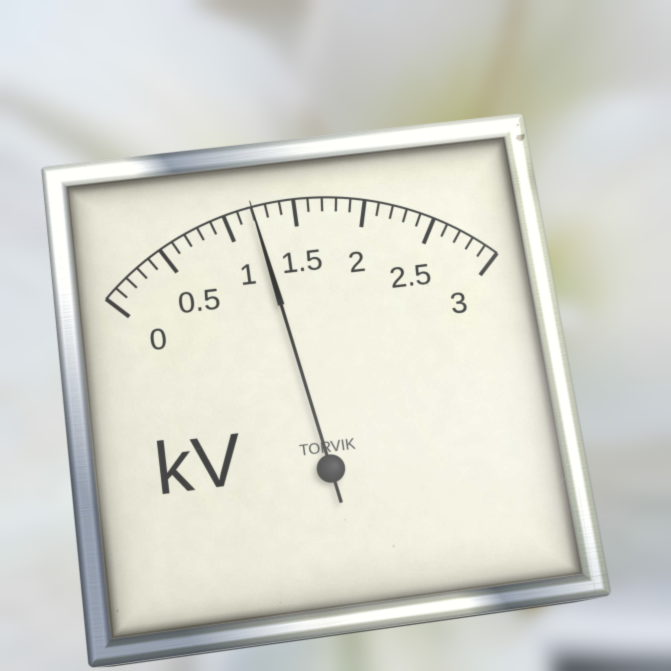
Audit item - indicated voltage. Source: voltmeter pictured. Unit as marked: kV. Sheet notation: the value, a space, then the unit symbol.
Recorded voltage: 1.2 kV
